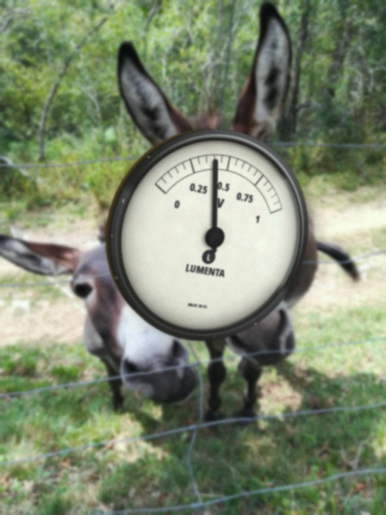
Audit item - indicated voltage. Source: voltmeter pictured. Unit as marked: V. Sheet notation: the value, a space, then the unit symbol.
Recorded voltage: 0.4 V
